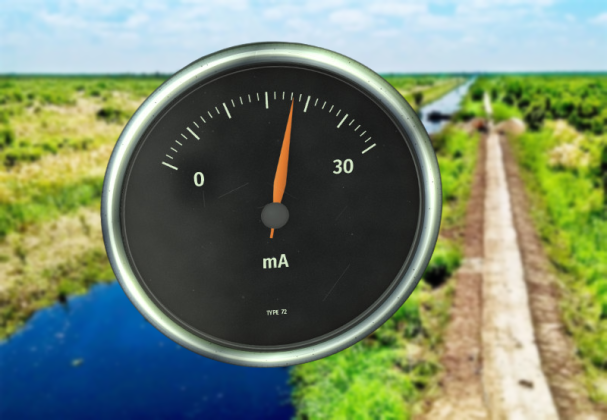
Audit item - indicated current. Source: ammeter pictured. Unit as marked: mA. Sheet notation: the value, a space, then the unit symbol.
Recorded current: 18 mA
